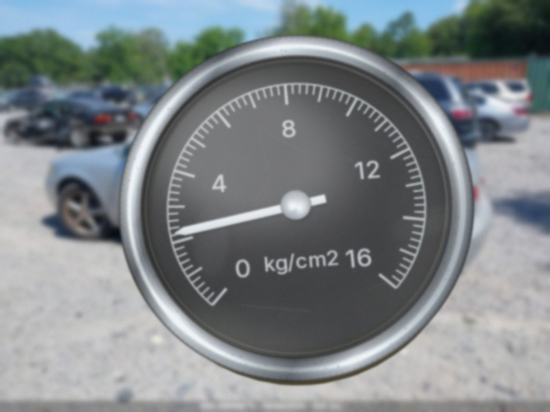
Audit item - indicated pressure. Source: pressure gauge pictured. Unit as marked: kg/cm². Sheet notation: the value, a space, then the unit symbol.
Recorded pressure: 2.2 kg/cm²
